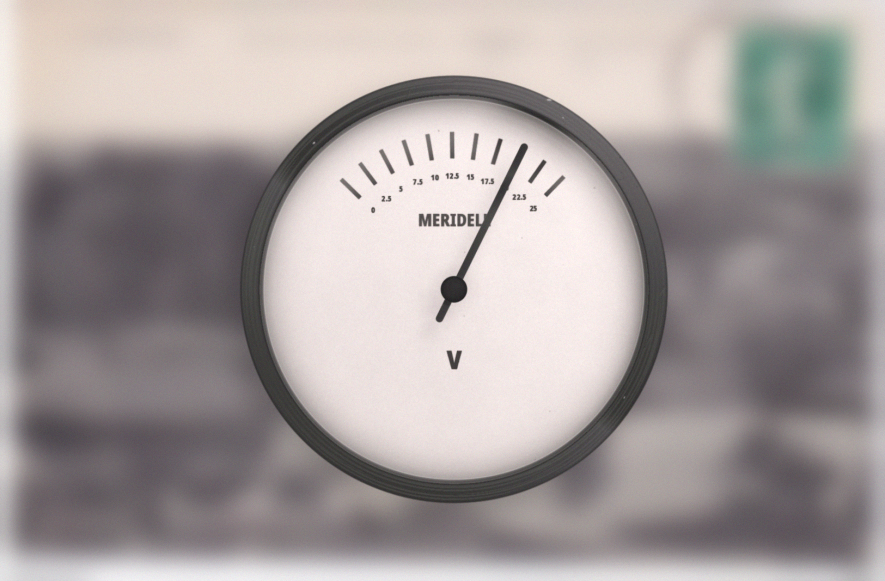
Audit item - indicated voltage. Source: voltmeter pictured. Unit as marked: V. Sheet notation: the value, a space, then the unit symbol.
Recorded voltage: 20 V
